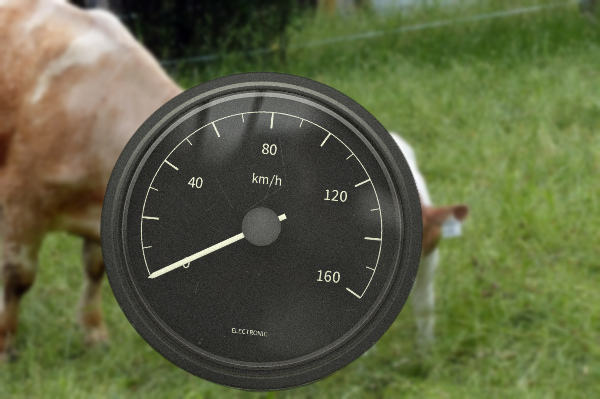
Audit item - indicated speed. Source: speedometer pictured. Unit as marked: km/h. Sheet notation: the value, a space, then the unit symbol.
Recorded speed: 0 km/h
